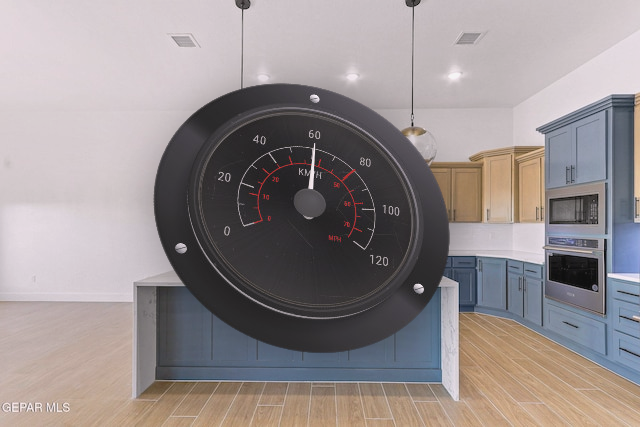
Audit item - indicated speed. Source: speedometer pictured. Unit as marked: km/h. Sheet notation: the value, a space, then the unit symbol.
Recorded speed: 60 km/h
